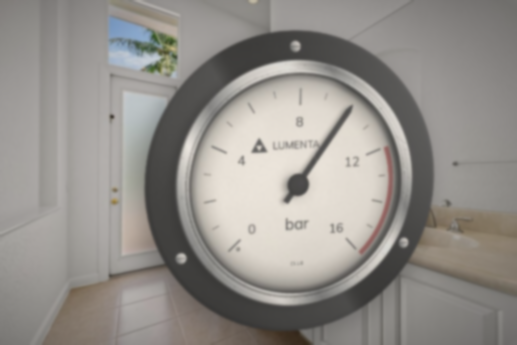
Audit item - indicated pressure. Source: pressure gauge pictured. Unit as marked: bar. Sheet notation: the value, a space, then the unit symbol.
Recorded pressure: 10 bar
